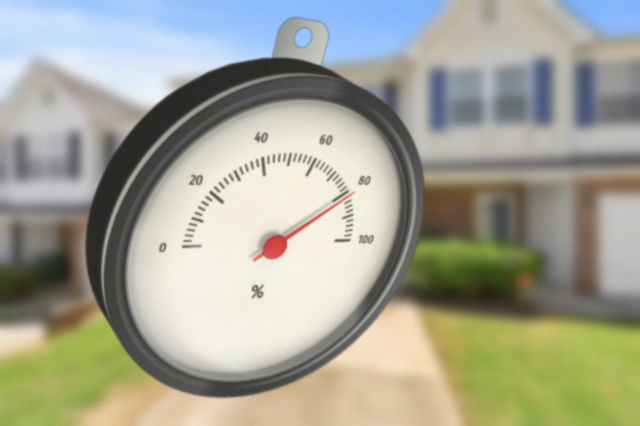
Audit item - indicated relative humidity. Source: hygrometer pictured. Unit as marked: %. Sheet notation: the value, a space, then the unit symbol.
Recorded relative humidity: 80 %
